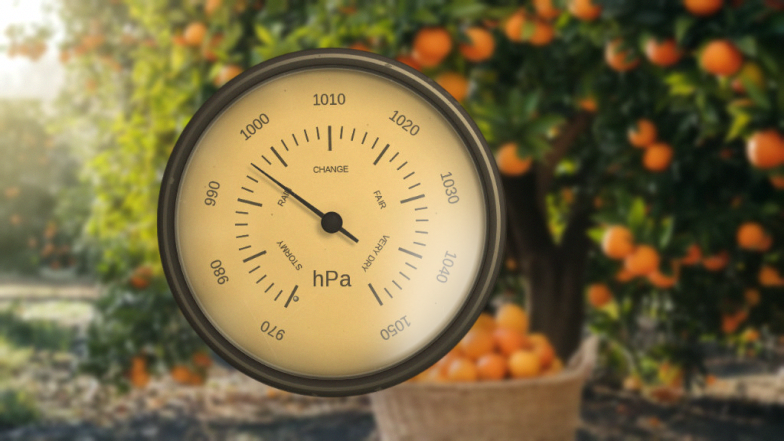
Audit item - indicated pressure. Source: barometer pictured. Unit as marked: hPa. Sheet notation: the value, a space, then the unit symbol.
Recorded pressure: 996 hPa
